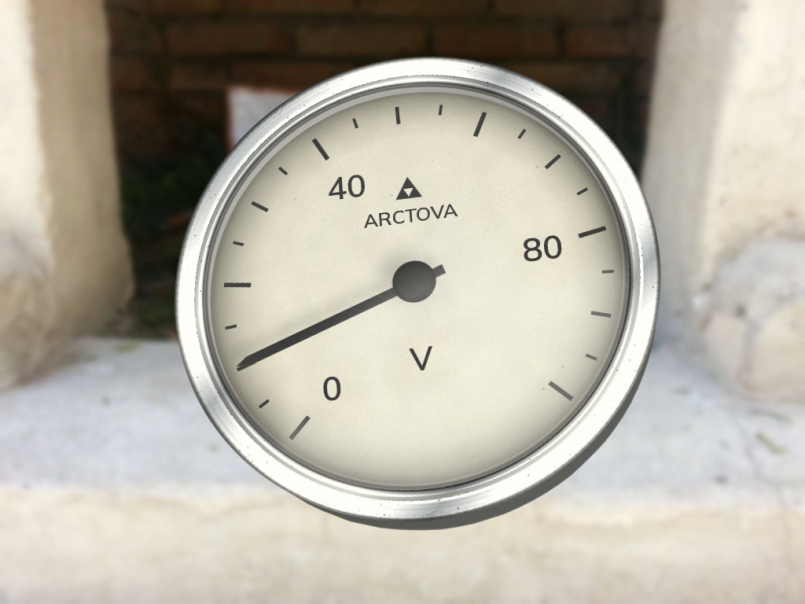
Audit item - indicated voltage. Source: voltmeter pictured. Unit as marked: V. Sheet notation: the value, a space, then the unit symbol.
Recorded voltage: 10 V
